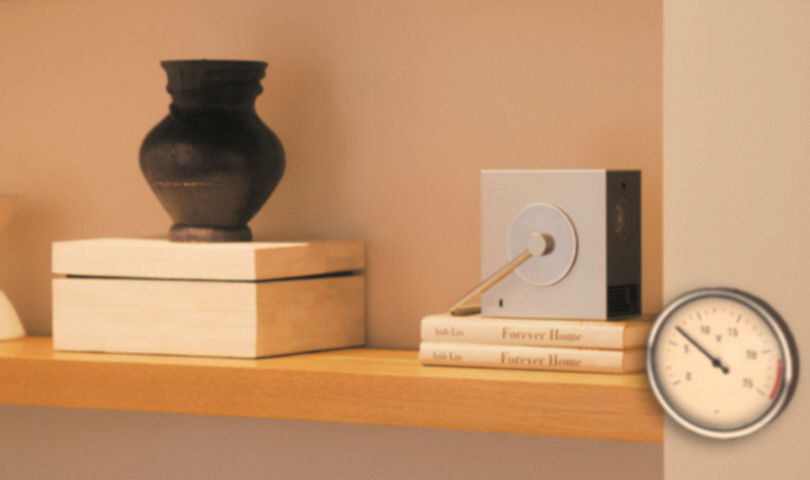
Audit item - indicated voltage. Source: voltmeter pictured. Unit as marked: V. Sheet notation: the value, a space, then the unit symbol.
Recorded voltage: 7 V
